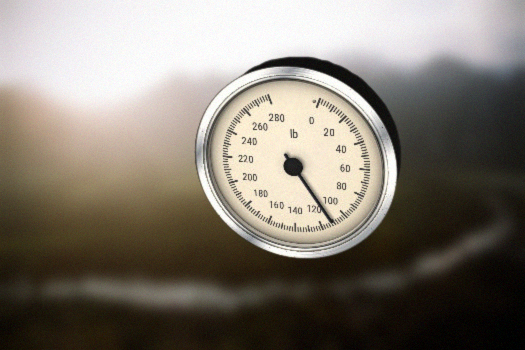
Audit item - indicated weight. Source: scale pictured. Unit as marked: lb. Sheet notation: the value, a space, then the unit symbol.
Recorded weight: 110 lb
